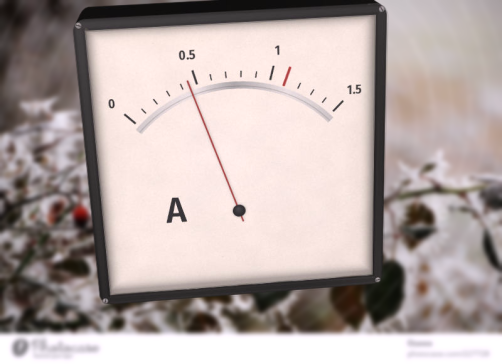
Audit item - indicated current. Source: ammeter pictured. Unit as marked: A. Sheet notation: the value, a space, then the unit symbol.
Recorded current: 0.45 A
